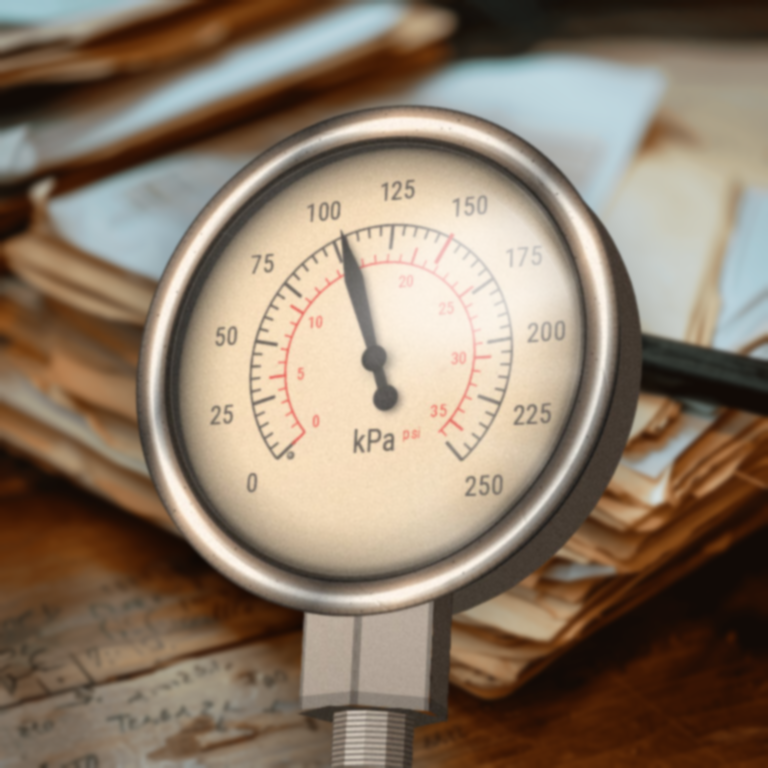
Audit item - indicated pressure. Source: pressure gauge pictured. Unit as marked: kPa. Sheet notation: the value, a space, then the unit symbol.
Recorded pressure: 105 kPa
